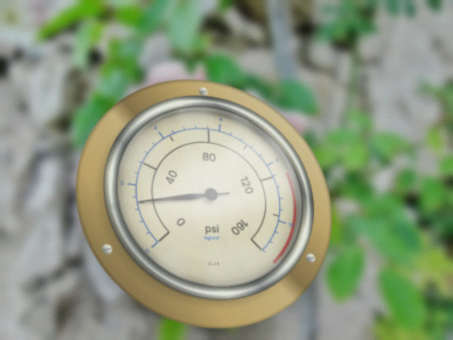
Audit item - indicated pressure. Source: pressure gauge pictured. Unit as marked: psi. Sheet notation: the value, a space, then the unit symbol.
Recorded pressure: 20 psi
